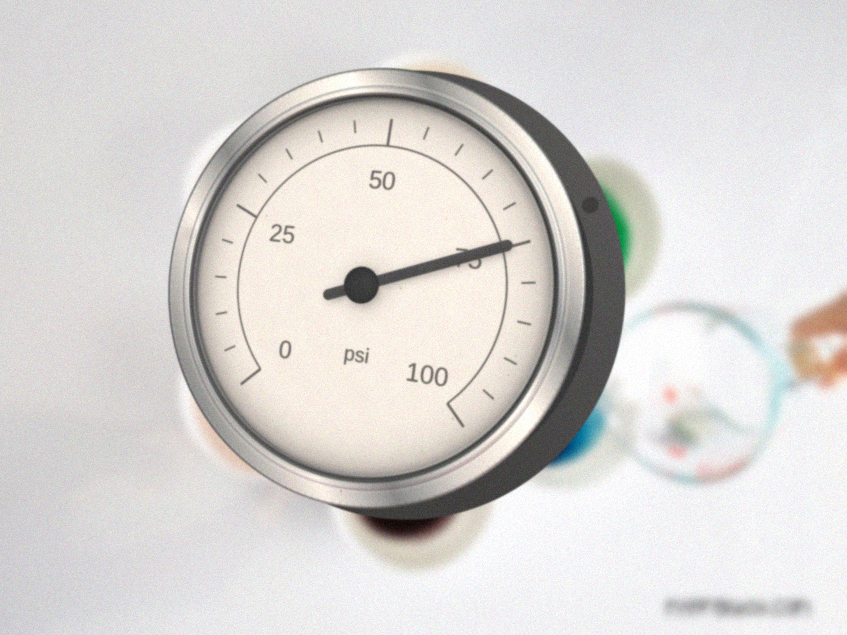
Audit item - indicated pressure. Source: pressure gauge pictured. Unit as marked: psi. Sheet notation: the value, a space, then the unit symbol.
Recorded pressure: 75 psi
